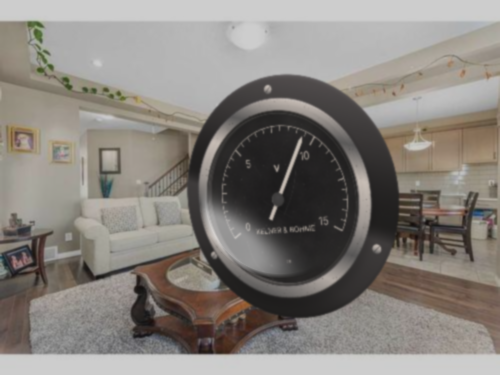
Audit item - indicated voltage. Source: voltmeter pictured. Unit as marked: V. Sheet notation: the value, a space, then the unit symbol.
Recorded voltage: 9.5 V
